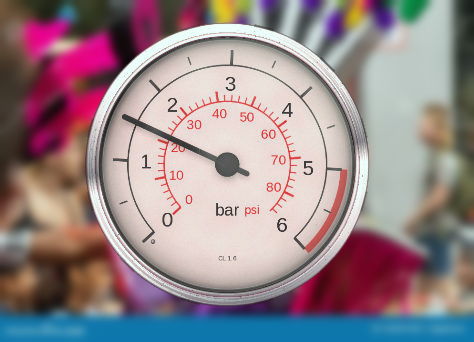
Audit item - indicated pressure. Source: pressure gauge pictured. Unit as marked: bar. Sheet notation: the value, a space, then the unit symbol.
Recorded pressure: 1.5 bar
